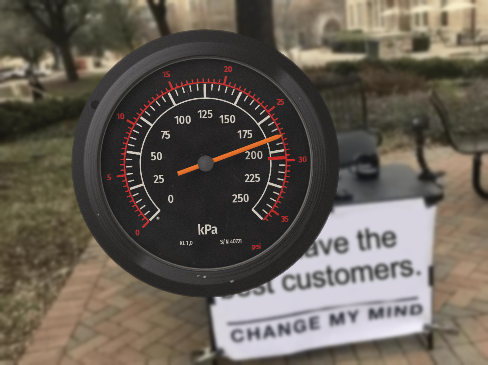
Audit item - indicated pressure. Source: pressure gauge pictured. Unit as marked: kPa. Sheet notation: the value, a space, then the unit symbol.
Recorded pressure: 190 kPa
